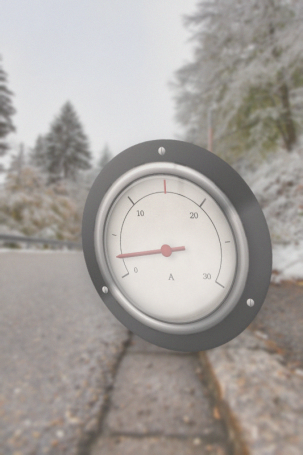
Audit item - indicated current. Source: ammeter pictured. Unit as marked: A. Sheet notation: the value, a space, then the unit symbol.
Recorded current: 2.5 A
